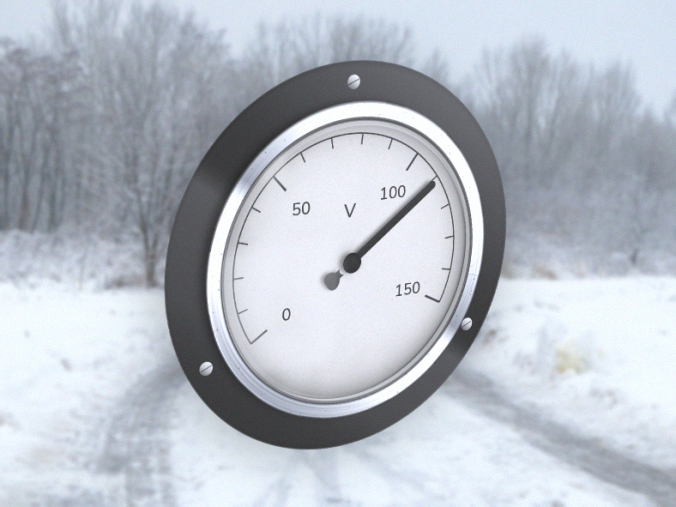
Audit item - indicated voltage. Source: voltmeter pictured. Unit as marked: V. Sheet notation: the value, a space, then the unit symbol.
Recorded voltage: 110 V
